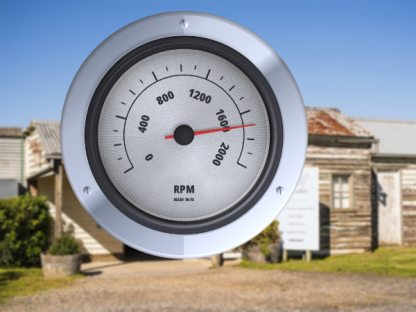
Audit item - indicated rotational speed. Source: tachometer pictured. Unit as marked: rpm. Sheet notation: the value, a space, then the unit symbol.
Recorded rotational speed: 1700 rpm
